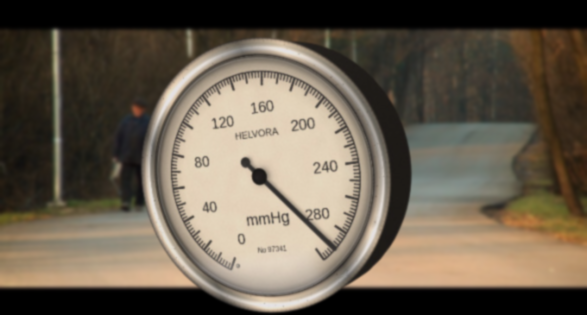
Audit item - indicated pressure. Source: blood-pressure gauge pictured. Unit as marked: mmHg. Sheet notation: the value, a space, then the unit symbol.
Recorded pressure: 290 mmHg
